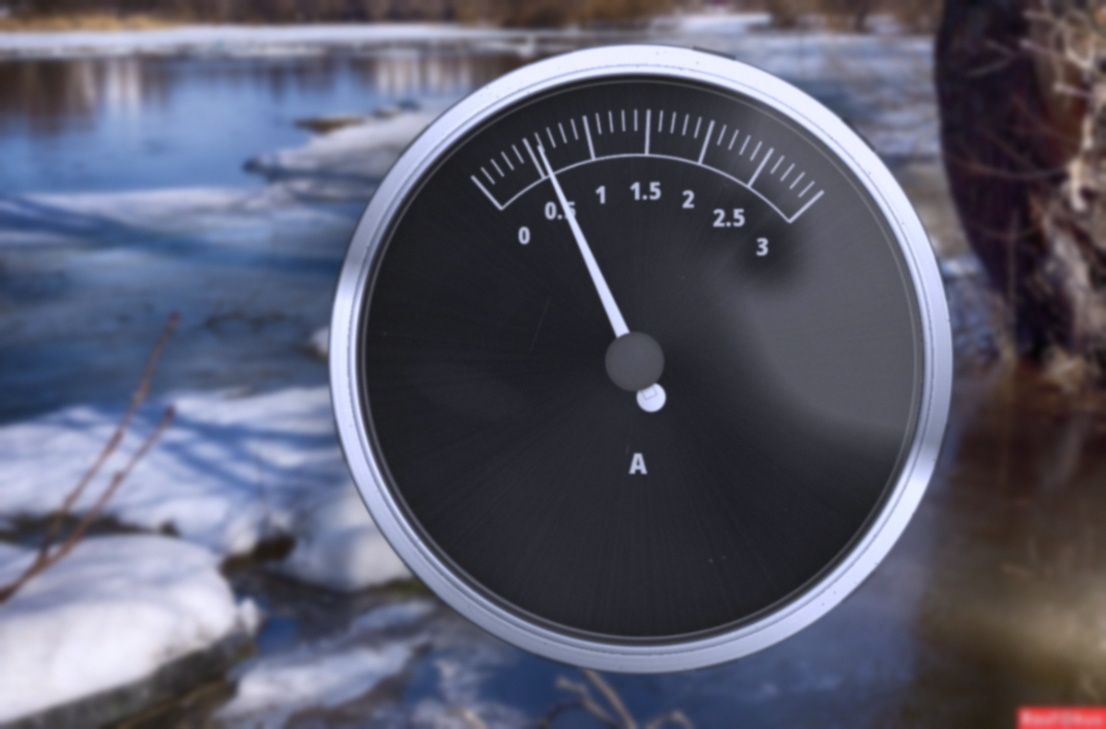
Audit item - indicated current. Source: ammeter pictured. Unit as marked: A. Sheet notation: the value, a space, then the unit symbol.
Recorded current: 0.6 A
